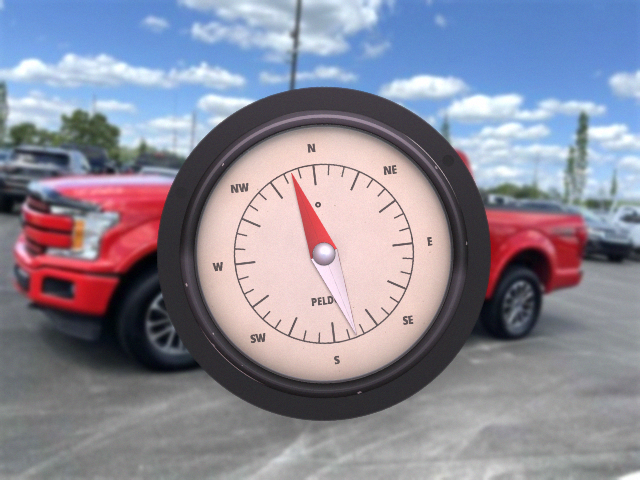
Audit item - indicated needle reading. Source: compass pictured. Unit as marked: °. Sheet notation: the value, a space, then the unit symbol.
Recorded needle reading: 345 °
